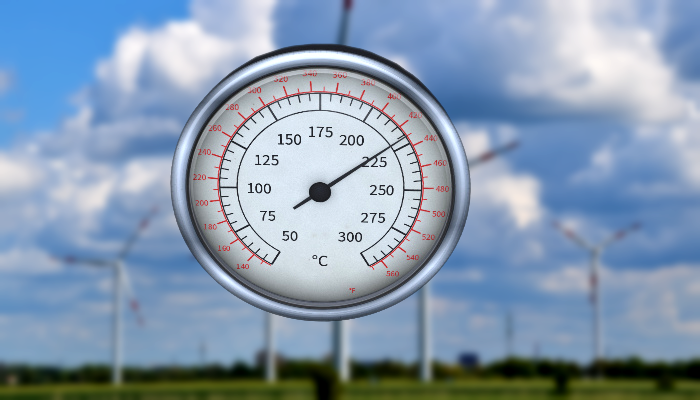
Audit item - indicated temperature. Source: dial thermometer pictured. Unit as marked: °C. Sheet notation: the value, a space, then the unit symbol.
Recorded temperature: 220 °C
